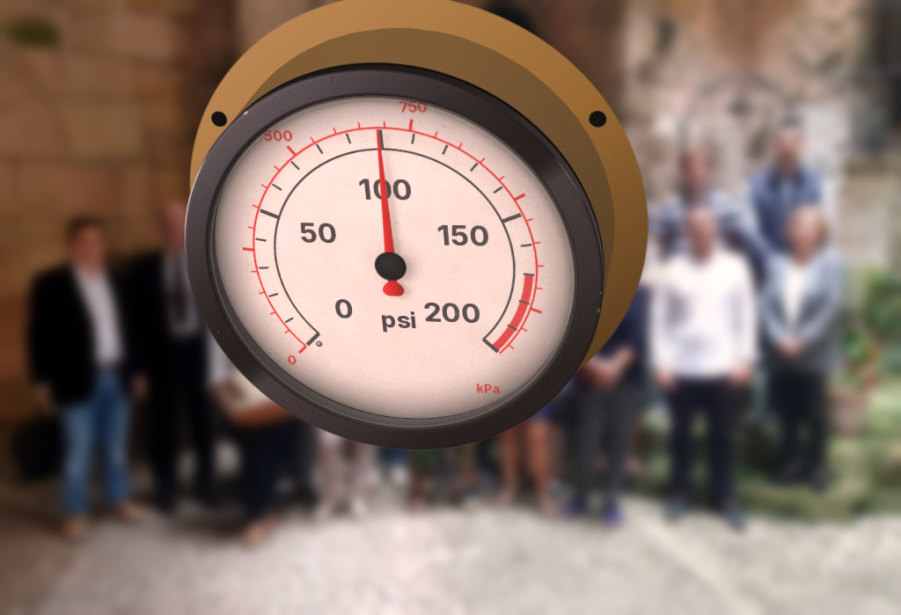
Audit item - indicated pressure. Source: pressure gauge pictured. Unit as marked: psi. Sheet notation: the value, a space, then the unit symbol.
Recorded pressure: 100 psi
